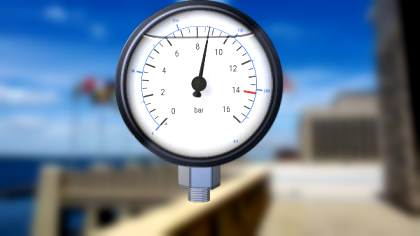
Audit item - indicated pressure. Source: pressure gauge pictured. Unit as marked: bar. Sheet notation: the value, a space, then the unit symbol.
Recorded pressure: 8.75 bar
